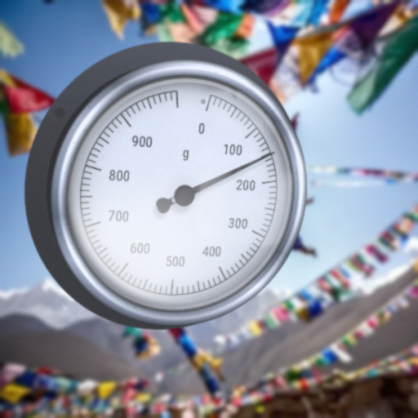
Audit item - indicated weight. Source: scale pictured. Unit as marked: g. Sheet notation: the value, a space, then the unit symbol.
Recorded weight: 150 g
